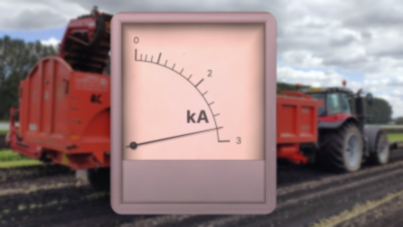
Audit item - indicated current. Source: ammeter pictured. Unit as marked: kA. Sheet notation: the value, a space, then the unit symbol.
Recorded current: 2.8 kA
